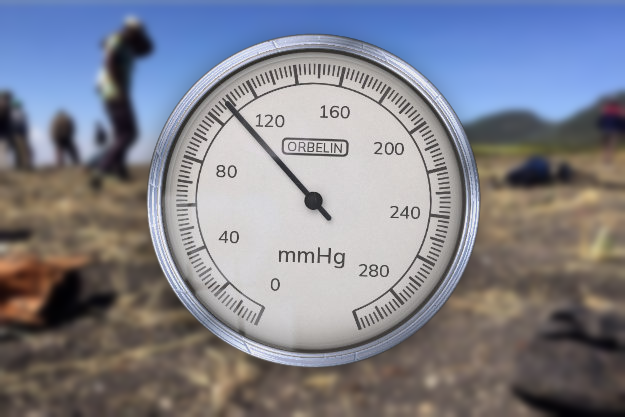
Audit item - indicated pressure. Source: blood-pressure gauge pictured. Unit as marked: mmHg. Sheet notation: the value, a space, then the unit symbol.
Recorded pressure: 108 mmHg
